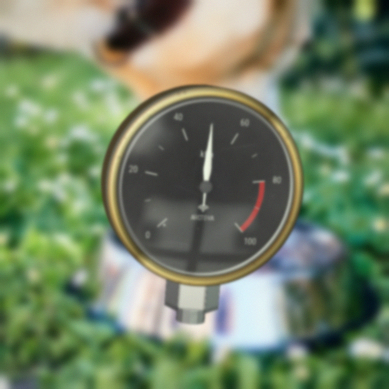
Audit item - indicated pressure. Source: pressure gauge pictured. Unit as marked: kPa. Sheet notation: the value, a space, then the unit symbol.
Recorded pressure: 50 kPa
